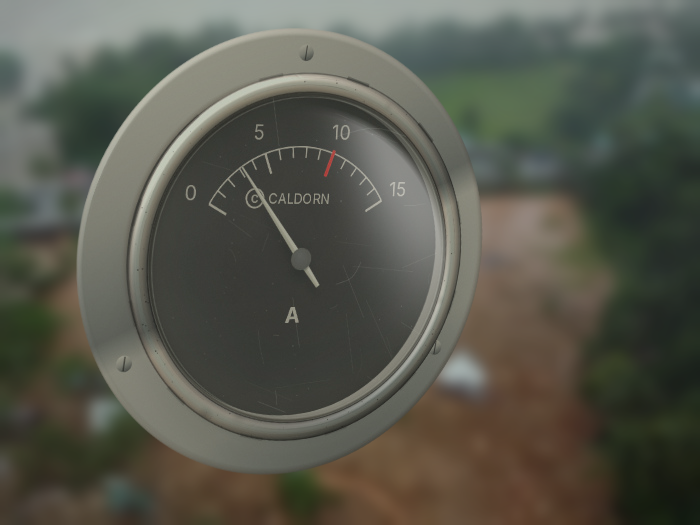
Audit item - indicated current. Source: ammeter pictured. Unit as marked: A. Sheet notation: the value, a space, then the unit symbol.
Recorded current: 3 A
